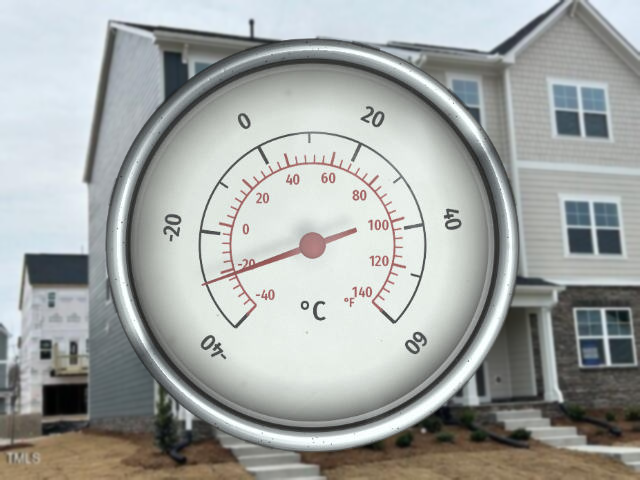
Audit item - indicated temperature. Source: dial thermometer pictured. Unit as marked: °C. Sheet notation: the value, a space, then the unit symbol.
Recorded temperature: -30 °C
